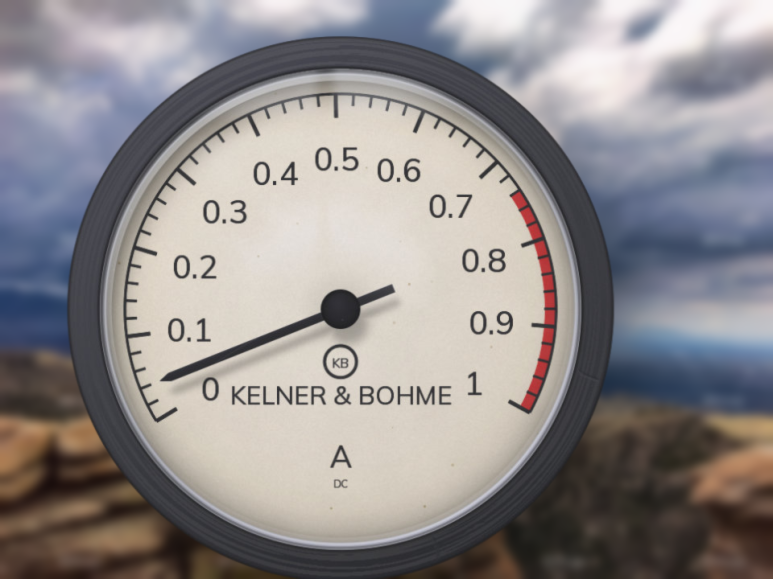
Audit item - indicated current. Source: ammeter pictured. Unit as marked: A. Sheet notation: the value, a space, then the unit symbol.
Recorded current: 0.04 A
